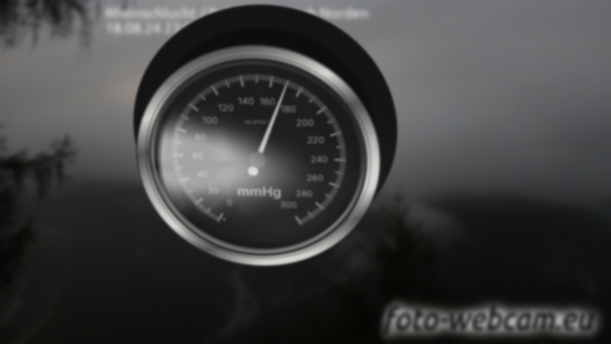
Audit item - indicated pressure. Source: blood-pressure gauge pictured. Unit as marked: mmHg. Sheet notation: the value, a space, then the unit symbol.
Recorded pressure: 170 mmHg
